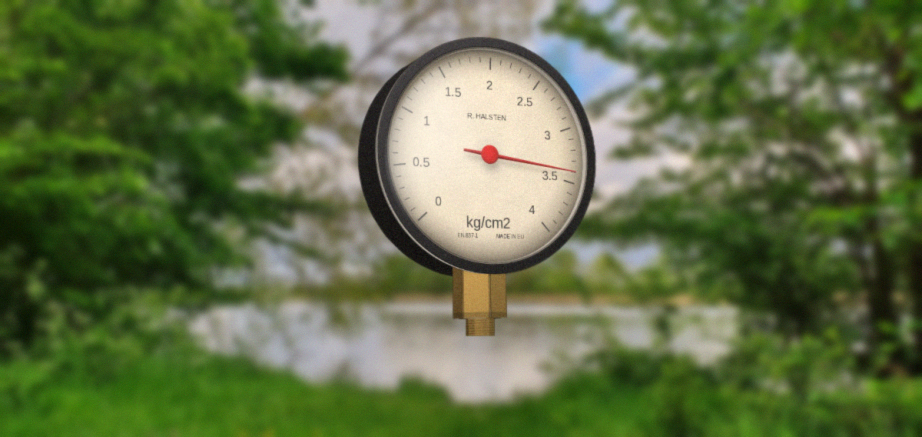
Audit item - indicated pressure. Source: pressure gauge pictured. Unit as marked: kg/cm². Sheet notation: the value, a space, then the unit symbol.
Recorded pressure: 3.4 kg/cm²
